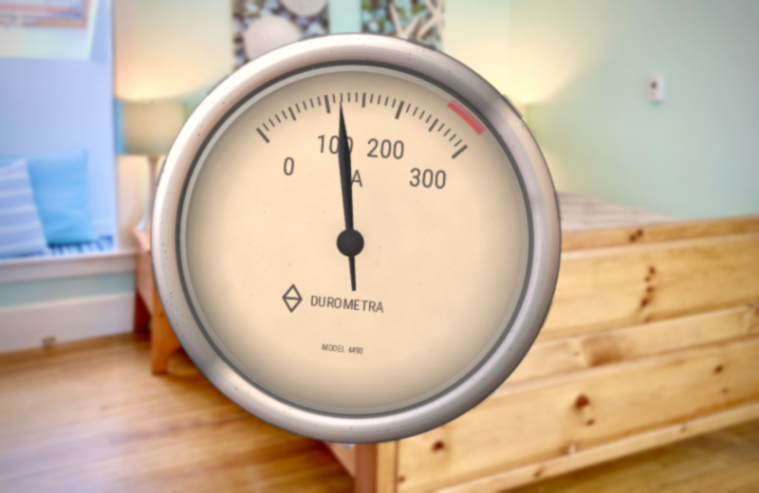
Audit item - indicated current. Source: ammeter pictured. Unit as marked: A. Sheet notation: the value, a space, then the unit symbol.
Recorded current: 120 A
